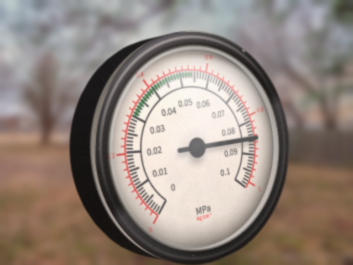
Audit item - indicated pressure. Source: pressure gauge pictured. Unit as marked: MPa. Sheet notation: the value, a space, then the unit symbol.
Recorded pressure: 0.085 MPa
